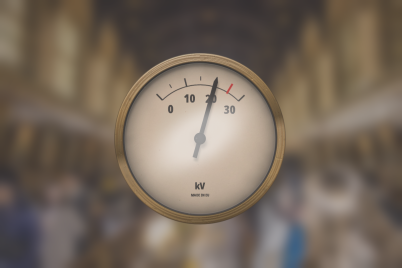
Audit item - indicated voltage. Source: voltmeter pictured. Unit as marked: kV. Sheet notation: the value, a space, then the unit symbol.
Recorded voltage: 20 kV
